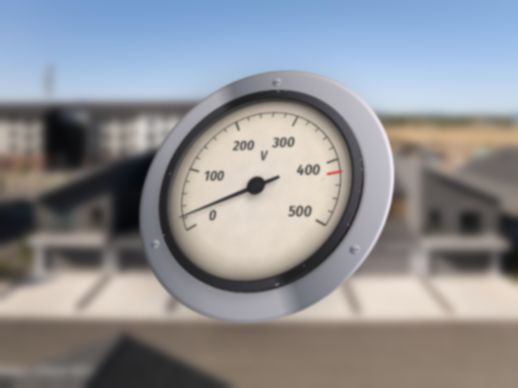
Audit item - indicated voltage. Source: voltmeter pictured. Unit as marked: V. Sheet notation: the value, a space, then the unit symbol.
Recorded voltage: 20 V
